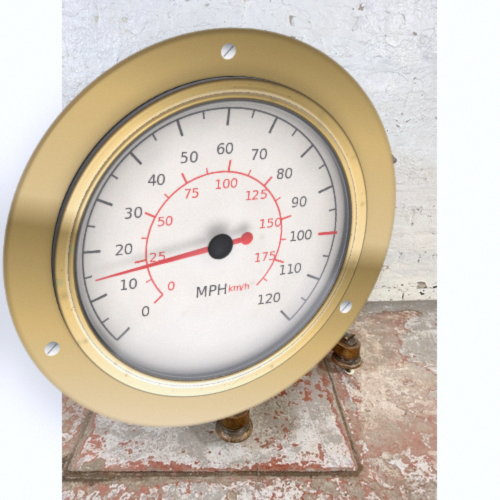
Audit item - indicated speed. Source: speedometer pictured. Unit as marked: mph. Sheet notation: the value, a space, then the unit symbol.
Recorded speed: 15 mph
